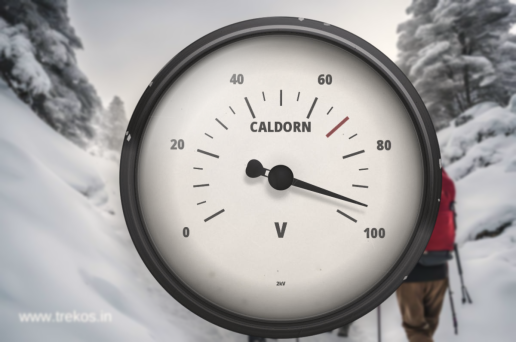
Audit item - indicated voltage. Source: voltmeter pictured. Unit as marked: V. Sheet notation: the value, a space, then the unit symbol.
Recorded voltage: 95 V
